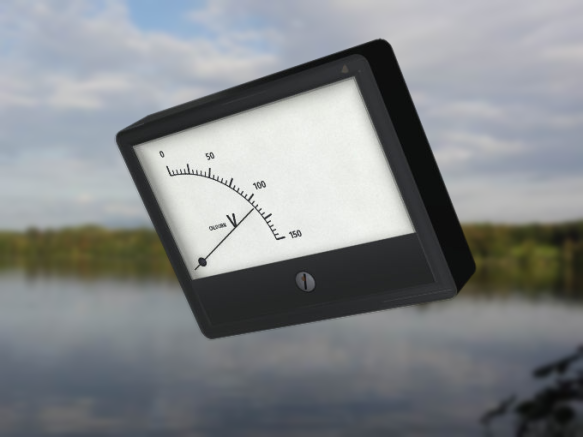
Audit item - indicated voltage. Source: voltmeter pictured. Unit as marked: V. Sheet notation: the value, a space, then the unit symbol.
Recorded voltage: 110 V
